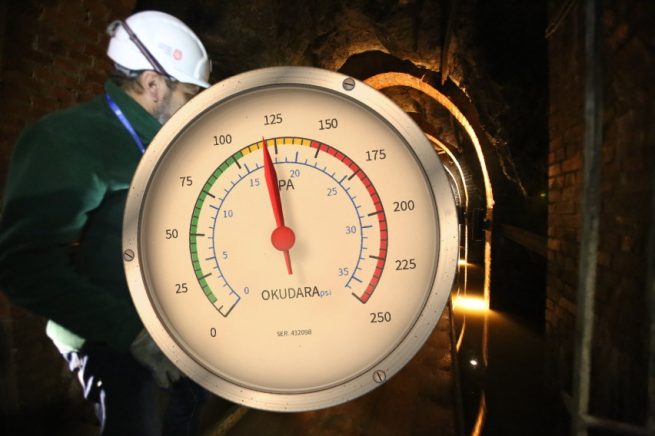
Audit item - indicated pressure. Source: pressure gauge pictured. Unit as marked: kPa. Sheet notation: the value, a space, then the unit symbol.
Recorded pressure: 120 kPa
